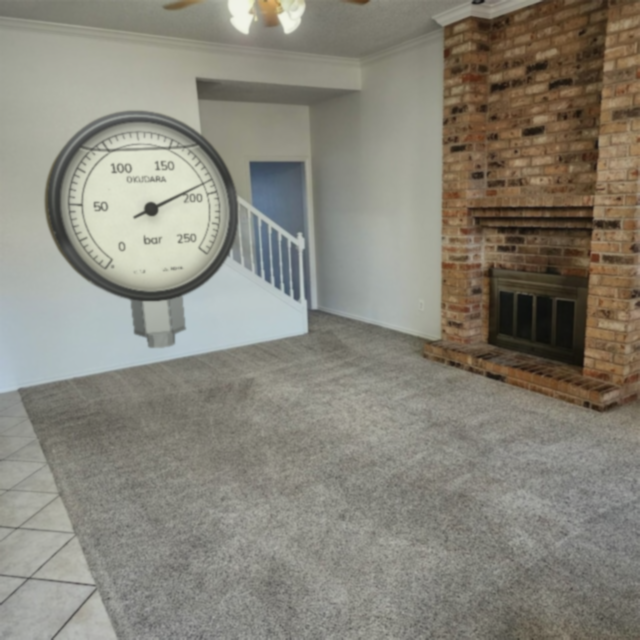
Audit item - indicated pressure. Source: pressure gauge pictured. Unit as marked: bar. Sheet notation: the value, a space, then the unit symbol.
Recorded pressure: 190 bar
